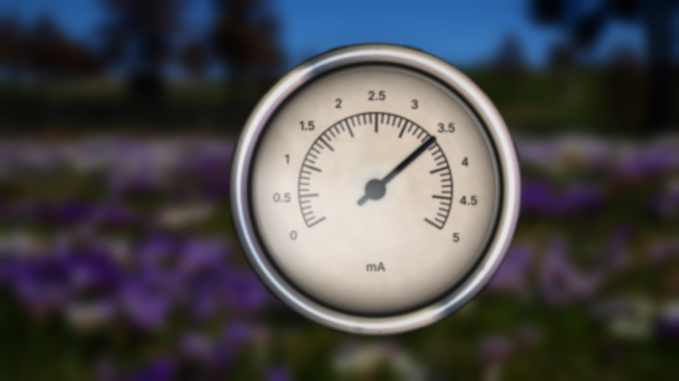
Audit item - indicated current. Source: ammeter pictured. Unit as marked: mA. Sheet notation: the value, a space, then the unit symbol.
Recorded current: 3.5 mA
